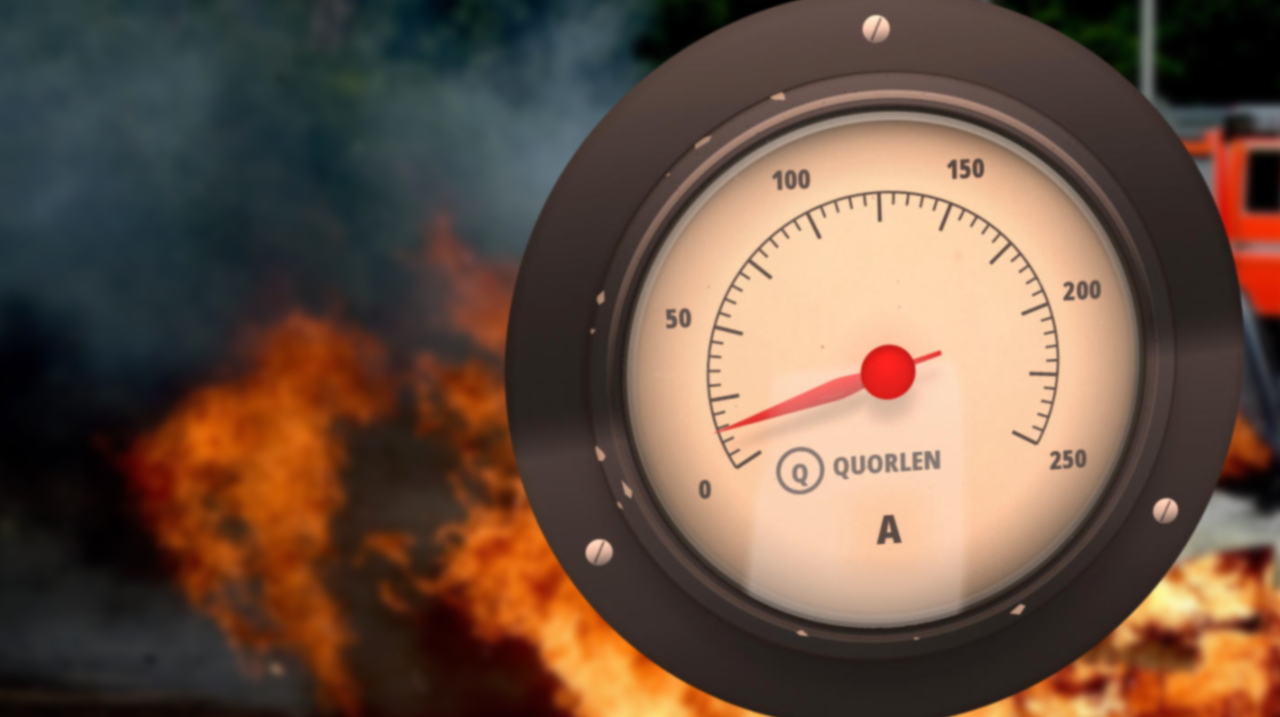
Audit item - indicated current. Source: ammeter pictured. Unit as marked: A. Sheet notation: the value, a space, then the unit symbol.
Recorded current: 15 A
